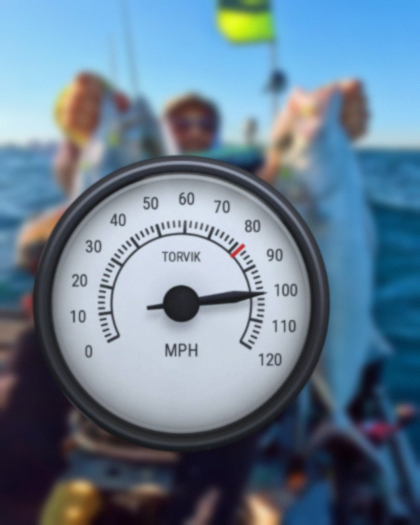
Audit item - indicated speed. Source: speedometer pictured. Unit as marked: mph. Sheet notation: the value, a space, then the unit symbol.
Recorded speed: 100 mph
